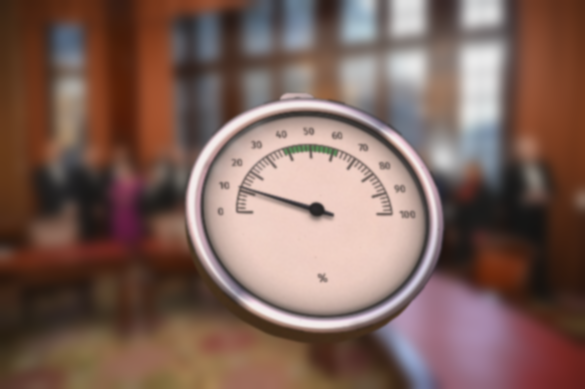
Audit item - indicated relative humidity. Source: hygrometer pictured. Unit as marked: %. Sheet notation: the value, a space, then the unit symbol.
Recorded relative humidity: 10 %
